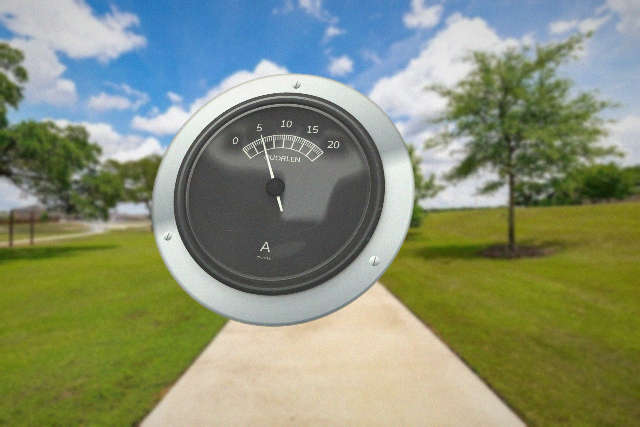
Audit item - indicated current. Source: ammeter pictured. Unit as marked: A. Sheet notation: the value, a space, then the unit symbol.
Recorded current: 5 A
